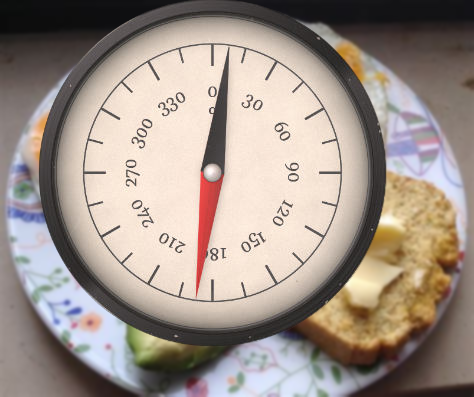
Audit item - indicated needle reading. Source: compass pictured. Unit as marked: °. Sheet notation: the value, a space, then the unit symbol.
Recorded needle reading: 187.5 °
